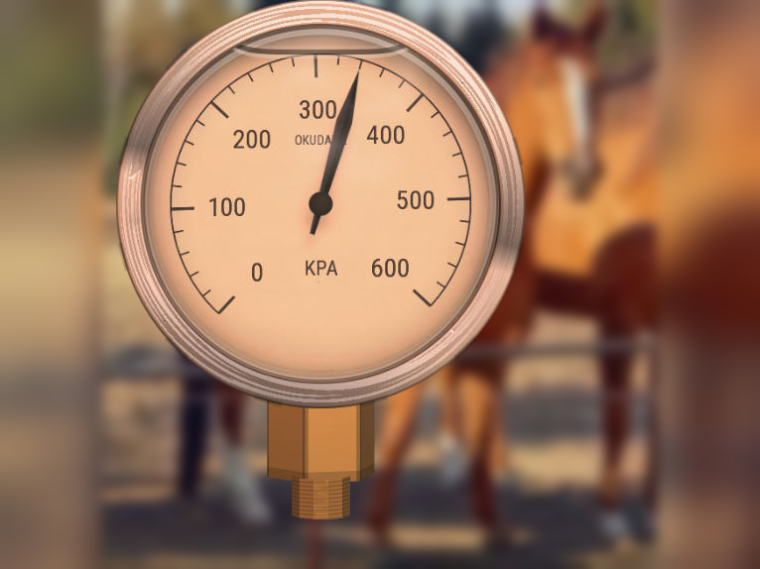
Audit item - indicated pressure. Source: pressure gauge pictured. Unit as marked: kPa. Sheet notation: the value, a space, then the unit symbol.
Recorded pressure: 340 kPa
